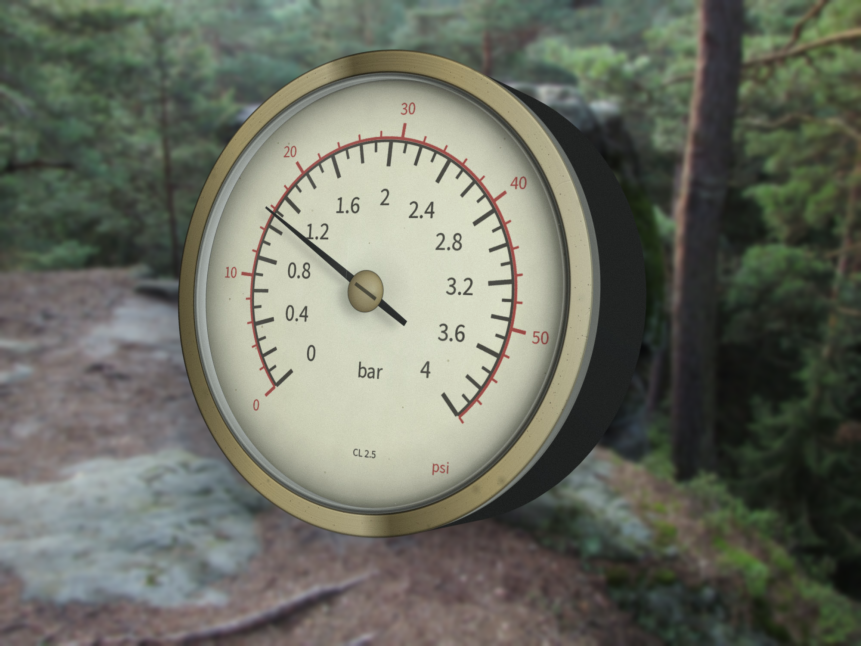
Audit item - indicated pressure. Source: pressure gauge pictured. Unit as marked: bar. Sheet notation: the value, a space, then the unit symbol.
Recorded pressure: 1.1 bar
